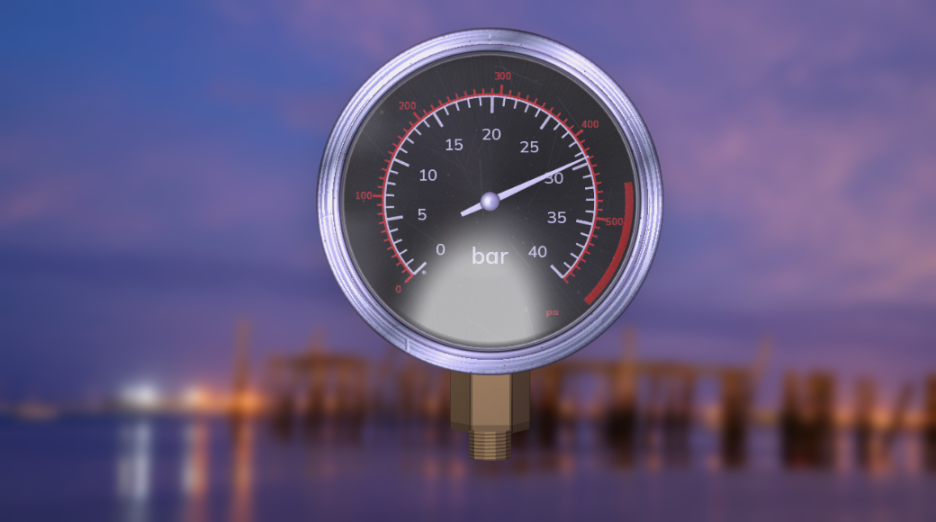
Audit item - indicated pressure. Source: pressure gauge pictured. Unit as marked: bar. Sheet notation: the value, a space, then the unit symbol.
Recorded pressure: 29.5 bar
